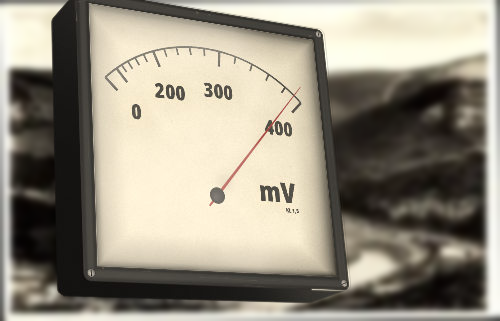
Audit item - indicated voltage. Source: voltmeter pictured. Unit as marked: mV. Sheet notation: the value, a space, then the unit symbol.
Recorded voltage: 390 mV
